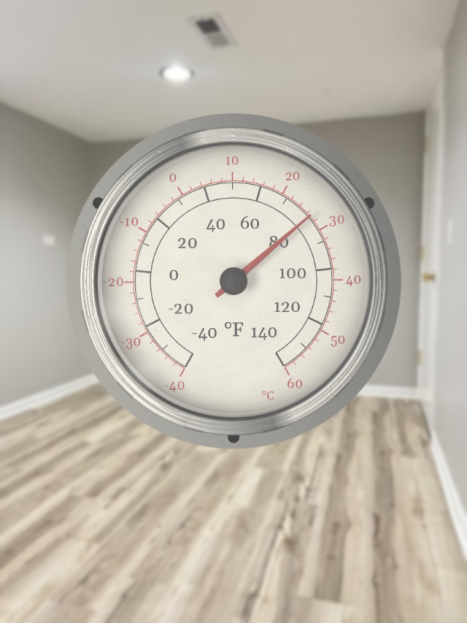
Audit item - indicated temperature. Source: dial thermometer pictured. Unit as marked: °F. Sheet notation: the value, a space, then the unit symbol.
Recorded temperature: 80 °F
